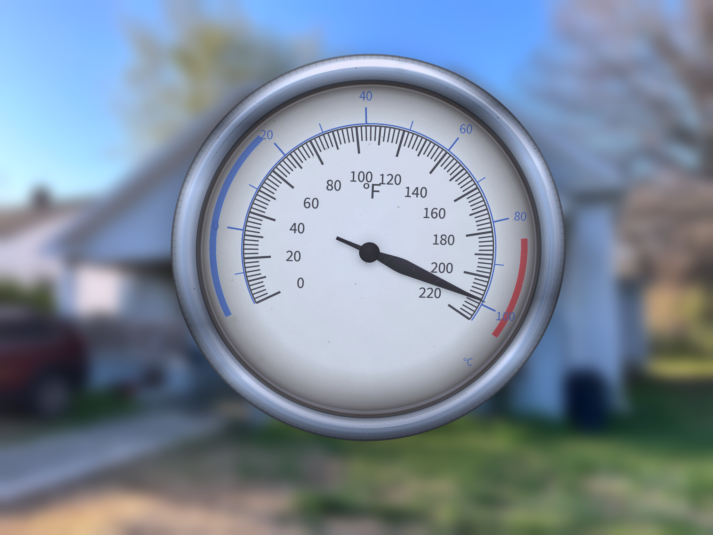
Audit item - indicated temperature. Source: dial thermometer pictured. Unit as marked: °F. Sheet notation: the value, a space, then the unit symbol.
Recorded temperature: 210 °F
